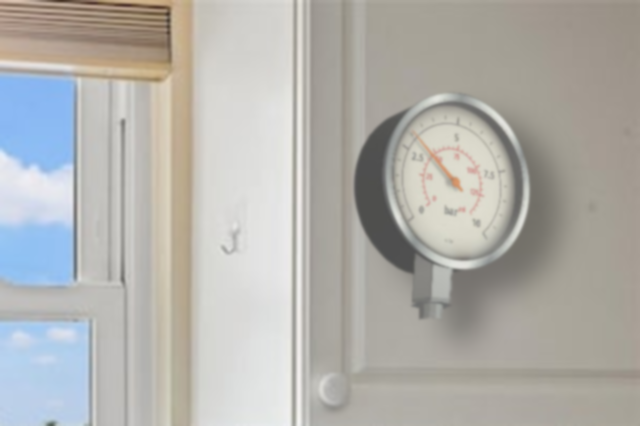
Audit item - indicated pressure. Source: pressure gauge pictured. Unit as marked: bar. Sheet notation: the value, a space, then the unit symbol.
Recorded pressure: 3 bar
